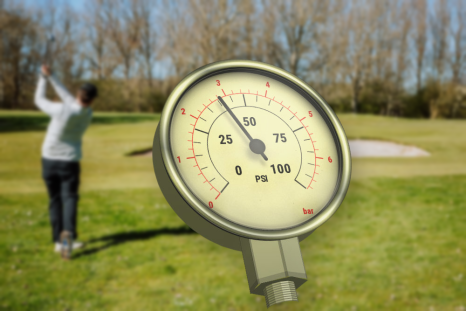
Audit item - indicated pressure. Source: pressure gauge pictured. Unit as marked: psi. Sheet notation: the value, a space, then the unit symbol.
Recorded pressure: 40 psi
